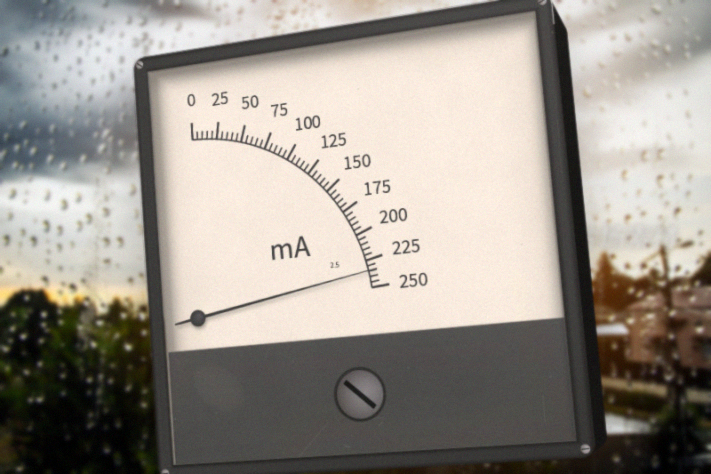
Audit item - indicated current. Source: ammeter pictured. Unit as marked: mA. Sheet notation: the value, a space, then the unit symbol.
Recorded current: 235 mA
